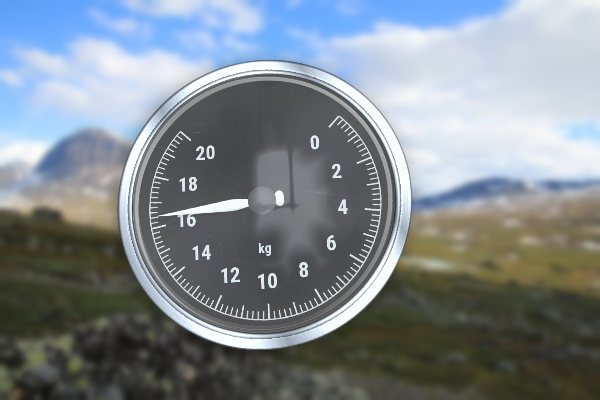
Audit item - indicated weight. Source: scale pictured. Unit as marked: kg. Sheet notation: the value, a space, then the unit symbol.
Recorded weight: 16.4 kg
